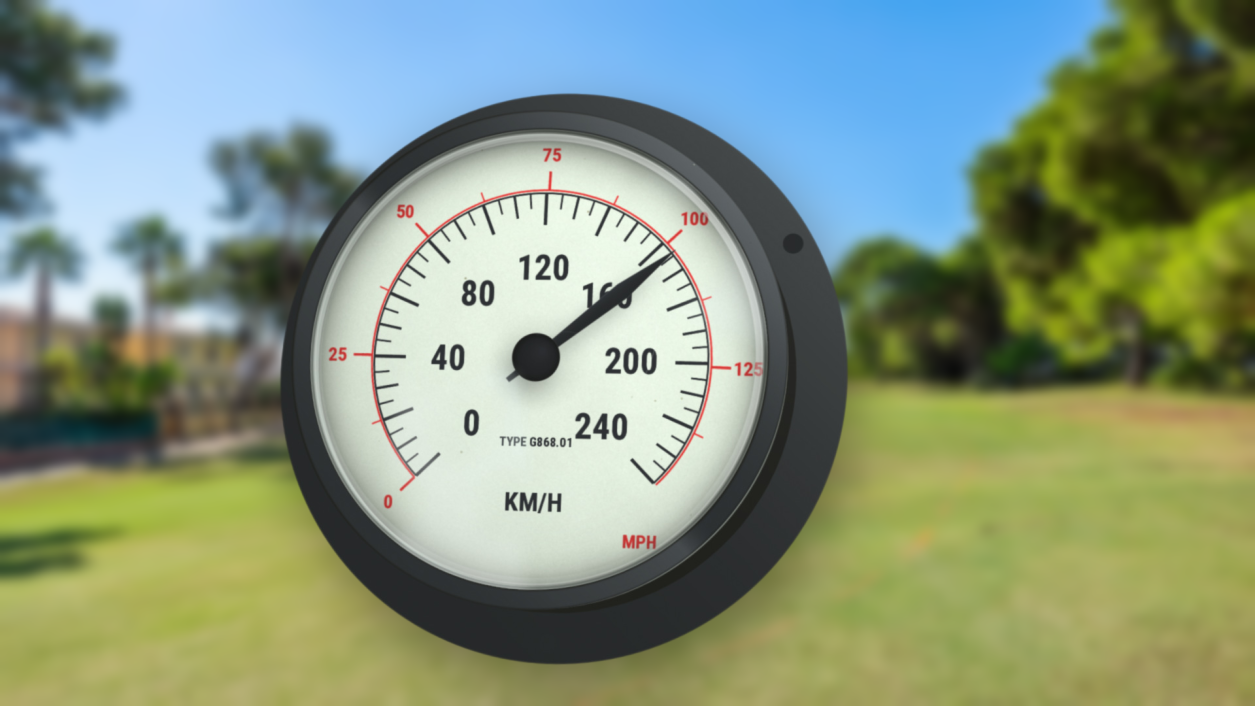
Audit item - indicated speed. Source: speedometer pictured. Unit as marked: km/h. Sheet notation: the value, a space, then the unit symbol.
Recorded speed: 165 km/h
